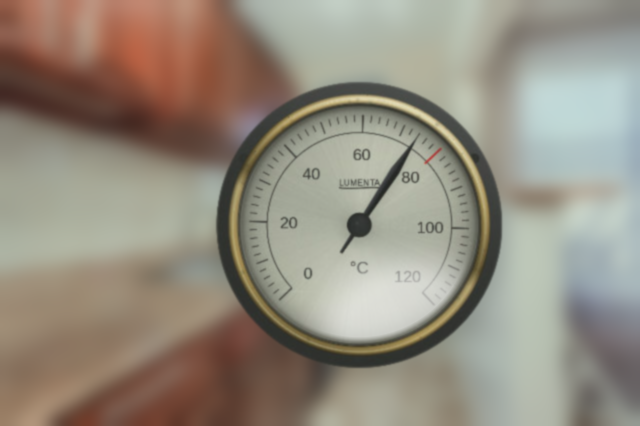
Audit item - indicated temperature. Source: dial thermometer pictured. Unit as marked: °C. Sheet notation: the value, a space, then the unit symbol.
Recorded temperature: 74 °C
